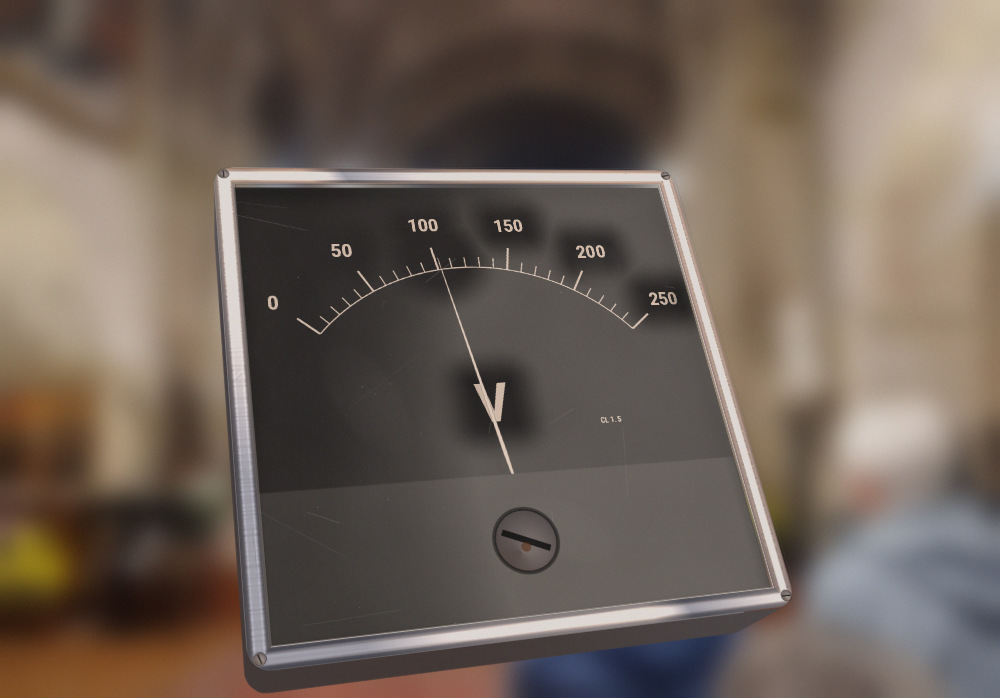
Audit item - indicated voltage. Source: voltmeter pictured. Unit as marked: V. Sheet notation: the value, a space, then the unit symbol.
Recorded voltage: 100 V
